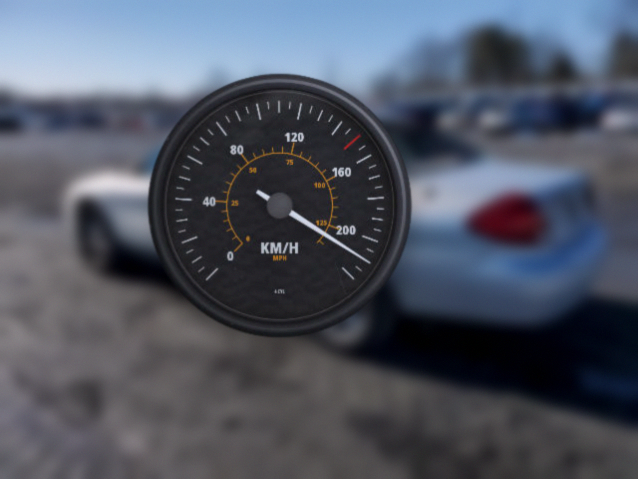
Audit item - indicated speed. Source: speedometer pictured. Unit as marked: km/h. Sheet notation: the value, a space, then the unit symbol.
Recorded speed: 210 km/h
